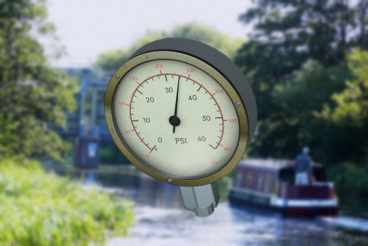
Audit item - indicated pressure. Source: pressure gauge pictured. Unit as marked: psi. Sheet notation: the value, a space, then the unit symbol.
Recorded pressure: 34 psi
